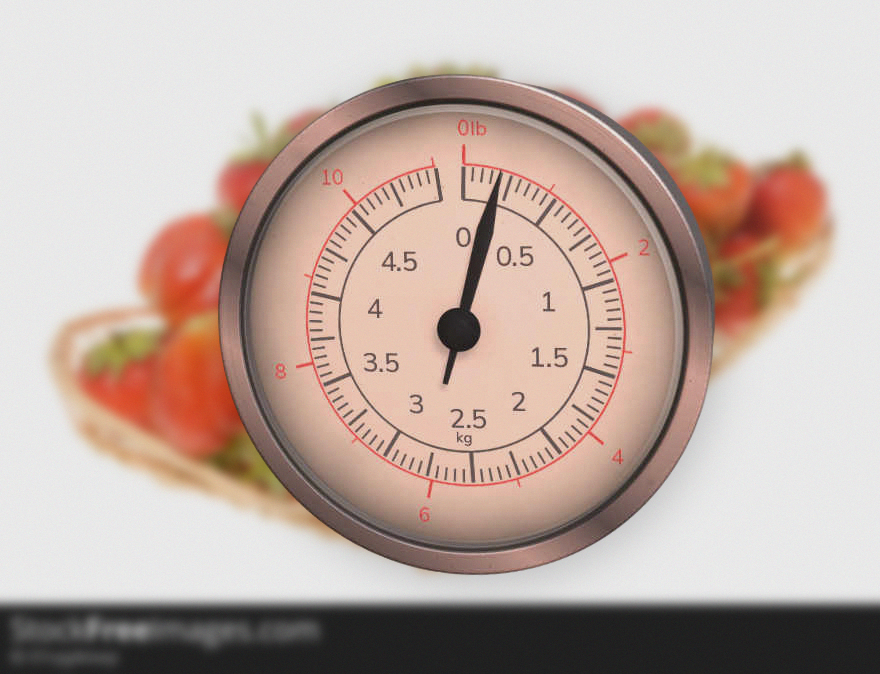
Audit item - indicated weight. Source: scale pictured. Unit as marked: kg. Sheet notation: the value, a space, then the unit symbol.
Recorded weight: 0.2 kg
